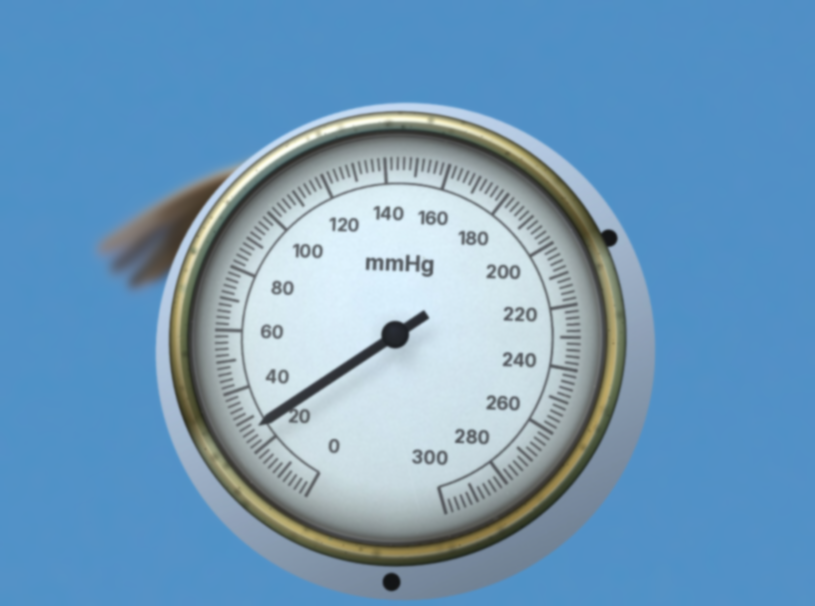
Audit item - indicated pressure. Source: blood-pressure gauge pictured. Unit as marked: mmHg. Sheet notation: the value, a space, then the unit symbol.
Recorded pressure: 26 mmHg
